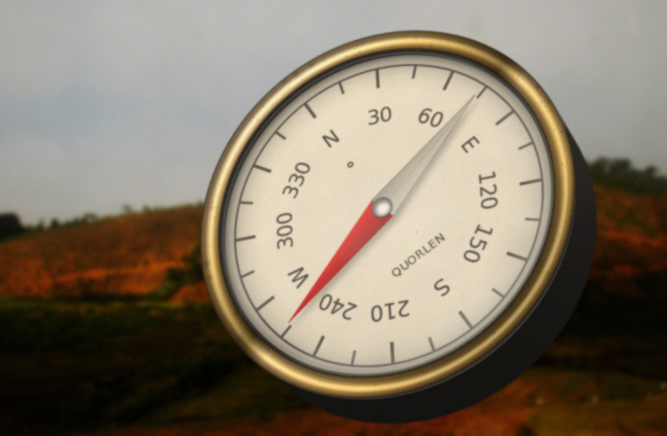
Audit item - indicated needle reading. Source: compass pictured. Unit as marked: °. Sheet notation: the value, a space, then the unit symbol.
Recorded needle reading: 255 °
